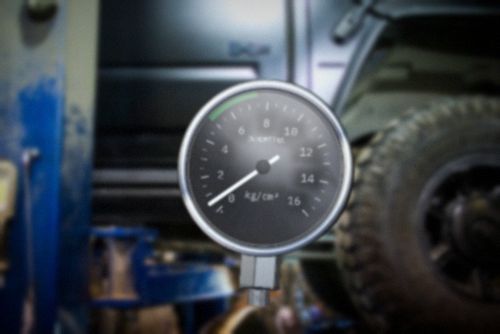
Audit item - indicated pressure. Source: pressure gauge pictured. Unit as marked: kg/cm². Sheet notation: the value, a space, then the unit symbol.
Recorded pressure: 0.5 kg/cm²
